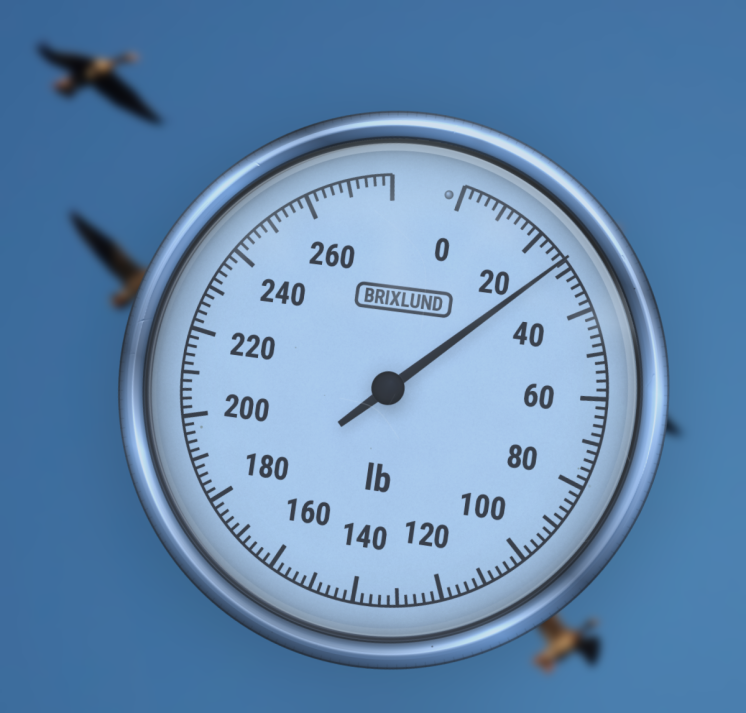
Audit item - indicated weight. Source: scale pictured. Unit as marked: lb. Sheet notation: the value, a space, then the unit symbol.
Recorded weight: 28 lb
